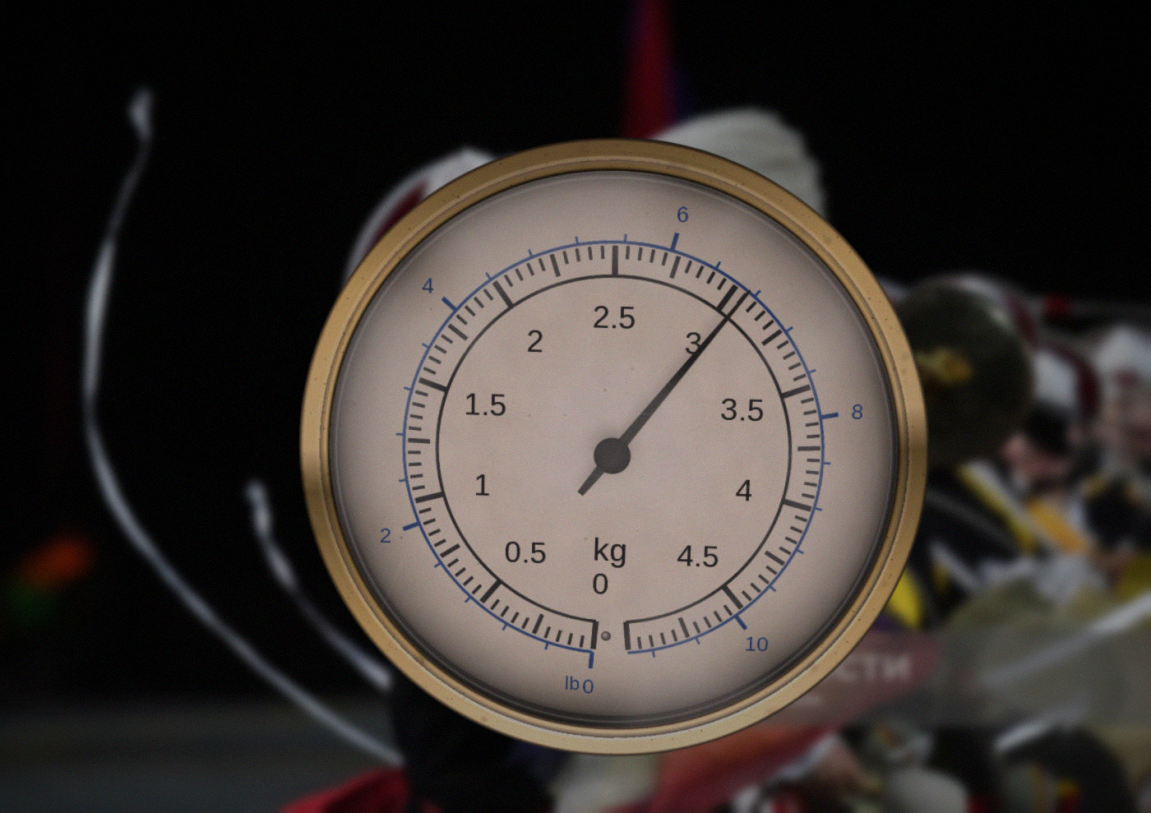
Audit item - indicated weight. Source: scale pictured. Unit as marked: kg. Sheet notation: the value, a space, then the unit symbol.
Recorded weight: 3.05 kg
